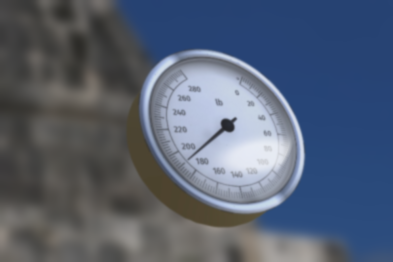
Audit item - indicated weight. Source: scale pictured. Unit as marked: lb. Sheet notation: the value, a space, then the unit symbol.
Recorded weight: 190 lb
